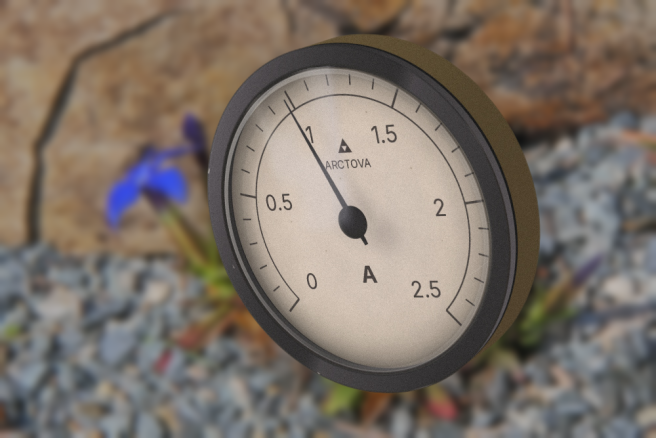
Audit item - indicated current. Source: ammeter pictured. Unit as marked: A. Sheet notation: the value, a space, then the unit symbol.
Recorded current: 1 A
